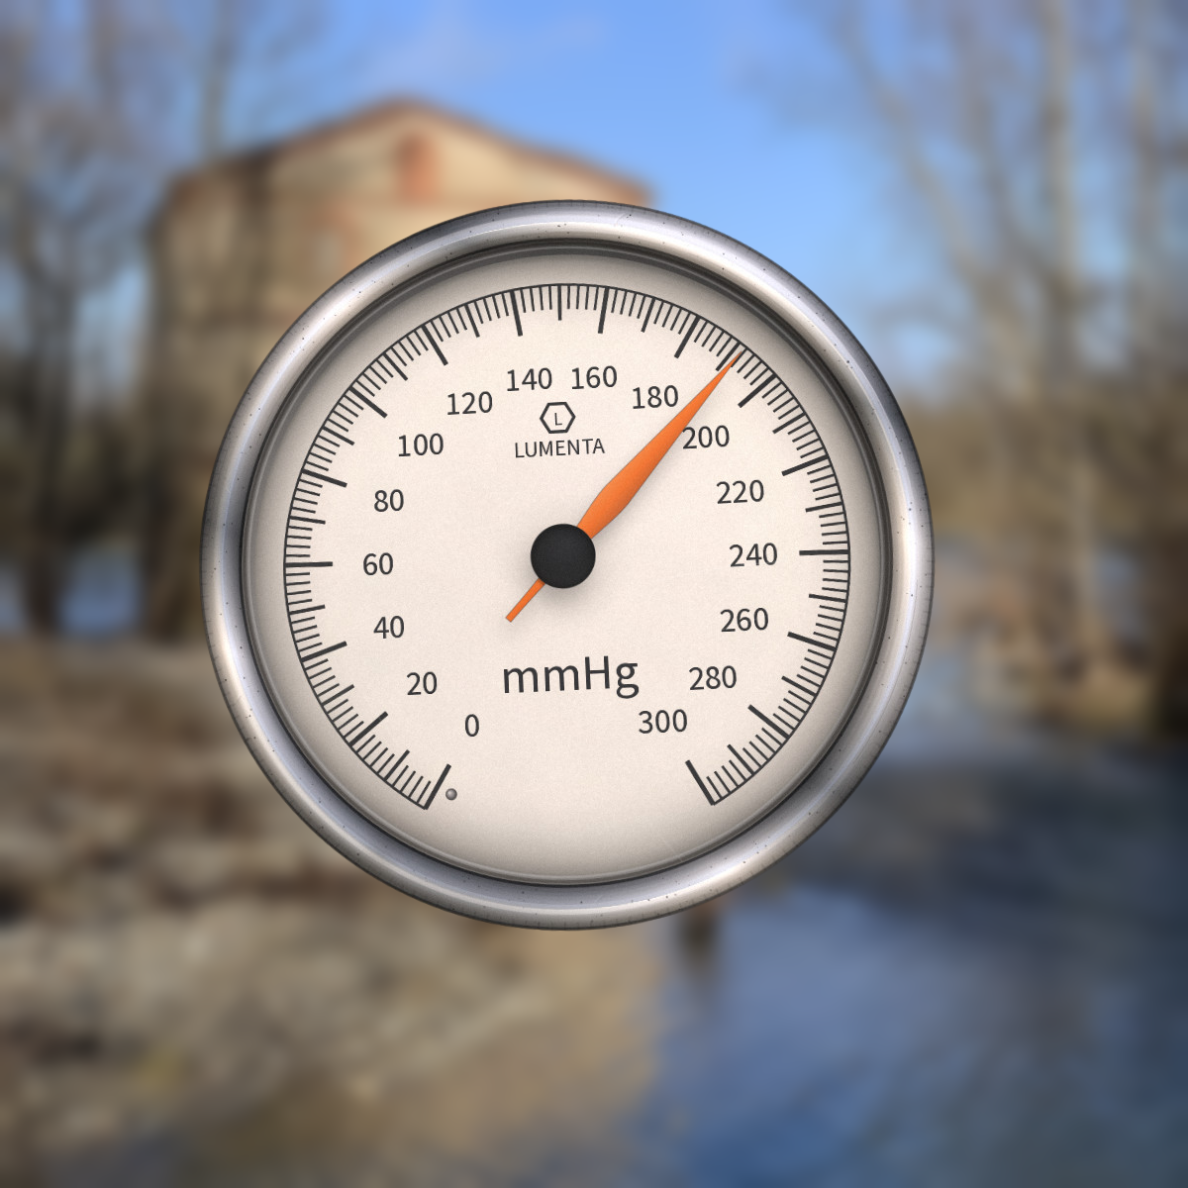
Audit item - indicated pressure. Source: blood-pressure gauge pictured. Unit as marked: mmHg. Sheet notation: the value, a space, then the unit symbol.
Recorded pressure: 192 mmHg
